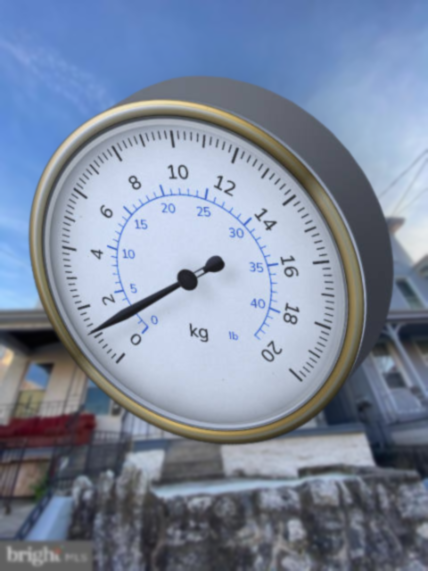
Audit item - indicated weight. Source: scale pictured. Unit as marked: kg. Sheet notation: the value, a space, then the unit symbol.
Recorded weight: 1.2 kg
